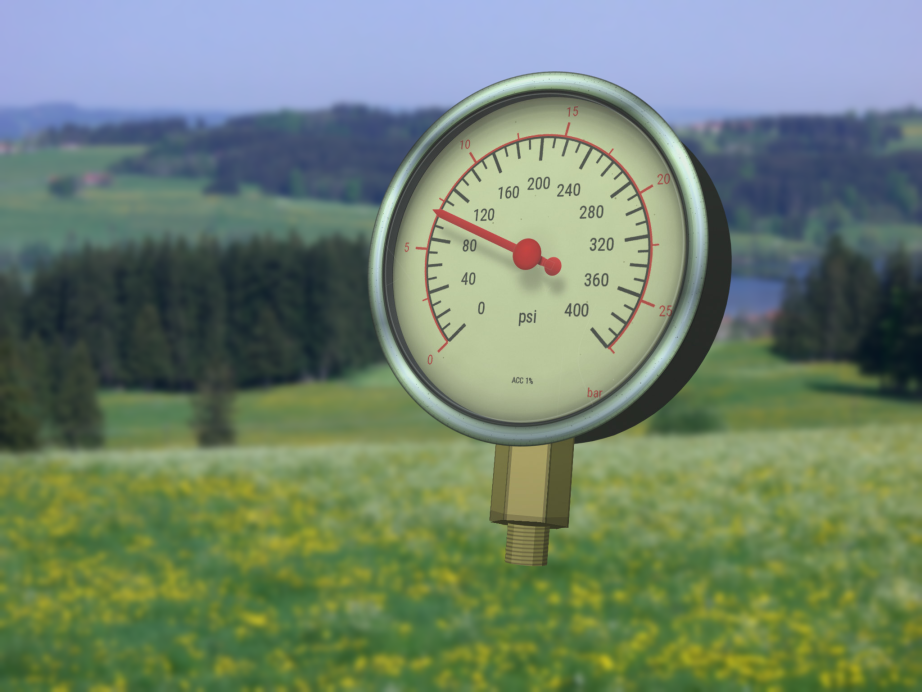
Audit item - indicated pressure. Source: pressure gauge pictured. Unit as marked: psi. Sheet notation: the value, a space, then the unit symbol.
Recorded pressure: 100 psi
